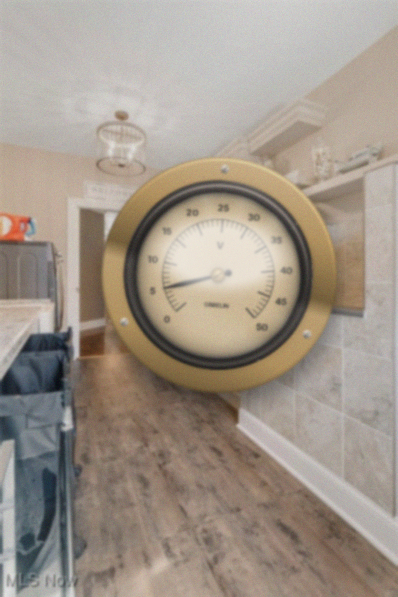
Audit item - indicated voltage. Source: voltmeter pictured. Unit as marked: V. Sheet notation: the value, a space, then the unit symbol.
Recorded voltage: 5 V
